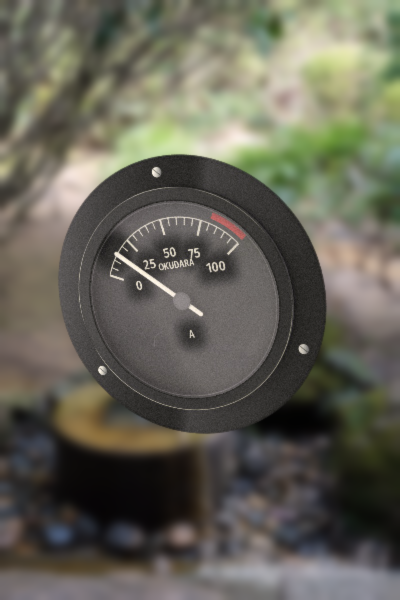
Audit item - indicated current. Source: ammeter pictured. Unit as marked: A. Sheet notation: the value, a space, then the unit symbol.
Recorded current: 15 A
